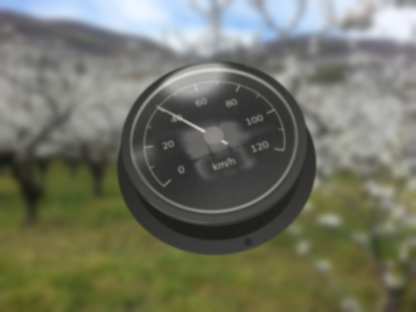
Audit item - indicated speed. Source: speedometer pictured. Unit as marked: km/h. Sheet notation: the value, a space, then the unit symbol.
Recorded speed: 40 km/h
